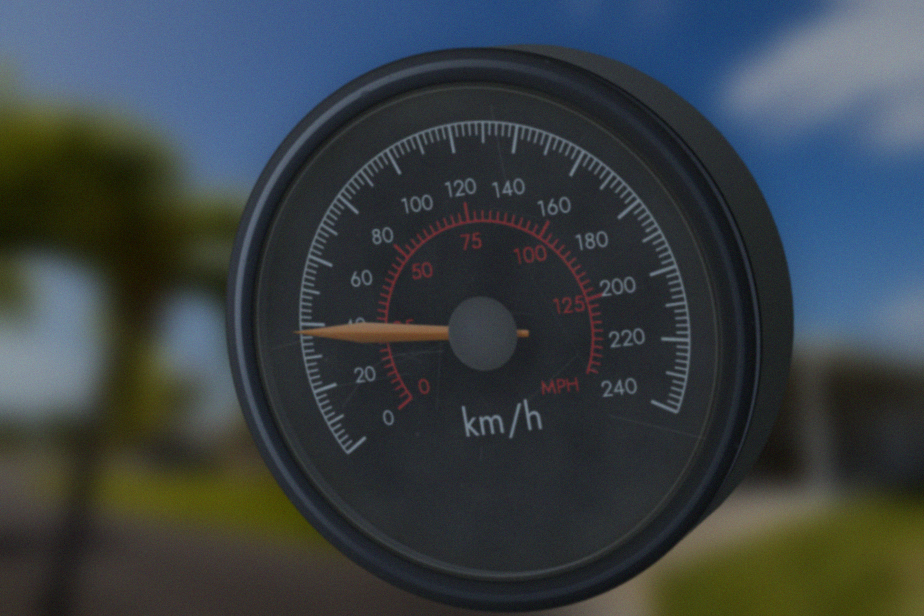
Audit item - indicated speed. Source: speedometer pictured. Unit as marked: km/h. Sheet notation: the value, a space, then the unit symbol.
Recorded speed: 38 km/h
